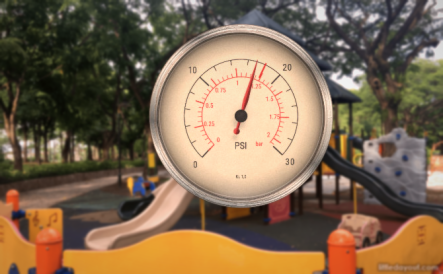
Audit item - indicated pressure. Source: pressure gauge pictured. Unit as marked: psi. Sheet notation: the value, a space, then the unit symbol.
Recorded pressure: 17 psi
